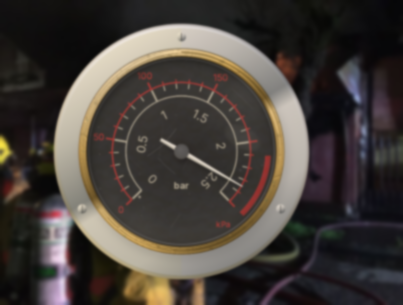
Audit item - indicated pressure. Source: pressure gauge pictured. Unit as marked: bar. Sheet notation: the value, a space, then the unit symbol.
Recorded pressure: 2.35 bar
